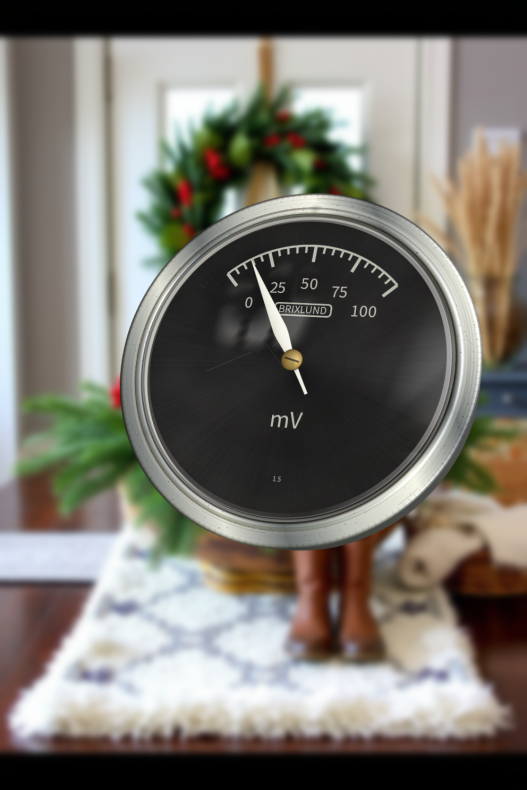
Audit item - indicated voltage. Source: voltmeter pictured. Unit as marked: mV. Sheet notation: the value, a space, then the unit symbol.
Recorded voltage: 15 mV
